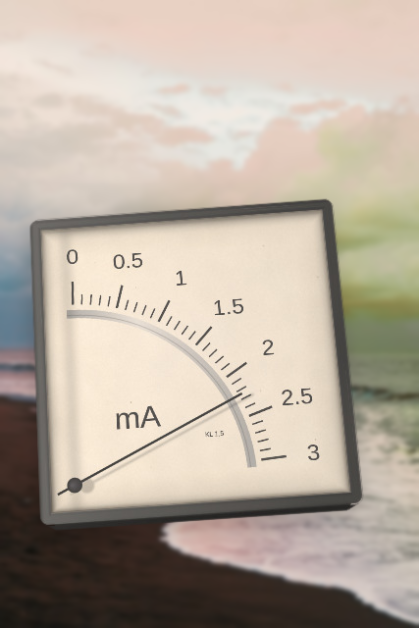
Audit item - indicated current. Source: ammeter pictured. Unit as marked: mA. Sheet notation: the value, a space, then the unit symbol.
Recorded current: 2.25 mA
